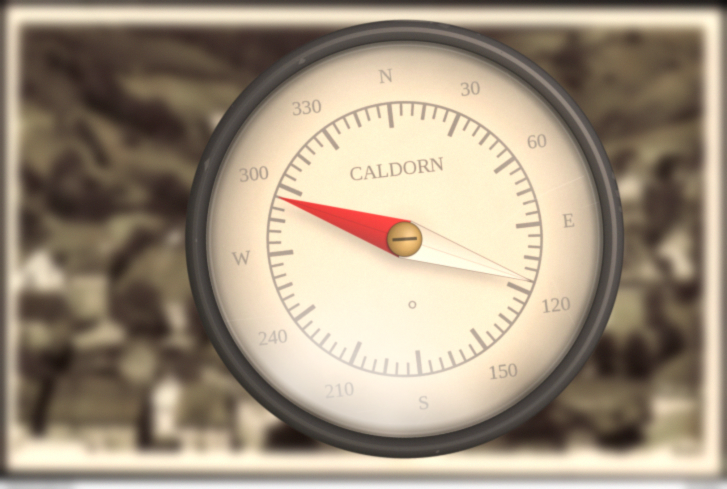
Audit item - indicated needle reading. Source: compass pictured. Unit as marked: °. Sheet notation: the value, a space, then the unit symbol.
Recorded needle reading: 295 °
